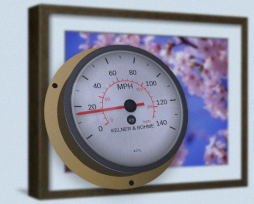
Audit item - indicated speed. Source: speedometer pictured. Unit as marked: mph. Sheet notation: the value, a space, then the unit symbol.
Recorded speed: 15 mph
